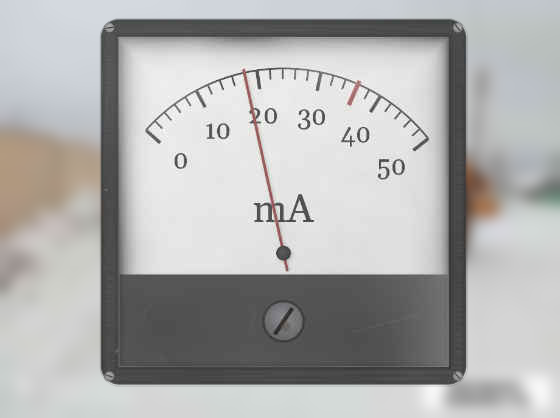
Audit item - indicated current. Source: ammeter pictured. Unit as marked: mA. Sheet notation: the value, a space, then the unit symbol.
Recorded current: 18 mA
